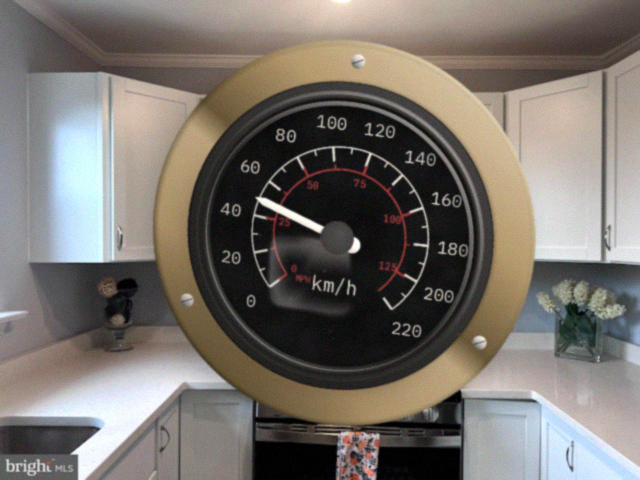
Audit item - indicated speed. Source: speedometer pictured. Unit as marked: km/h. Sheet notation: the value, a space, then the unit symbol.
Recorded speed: 50 km/h
